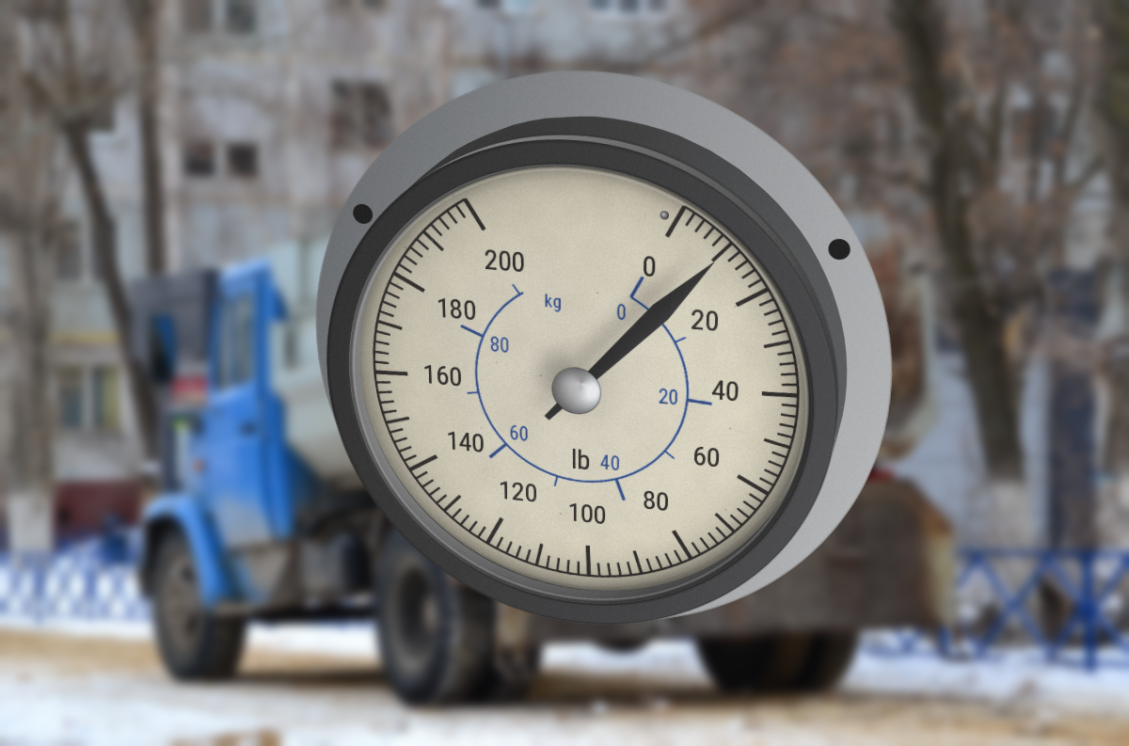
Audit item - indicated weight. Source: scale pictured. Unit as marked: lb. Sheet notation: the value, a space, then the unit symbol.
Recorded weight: 10 lb
